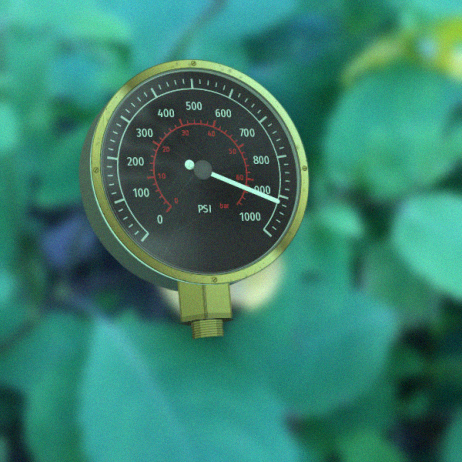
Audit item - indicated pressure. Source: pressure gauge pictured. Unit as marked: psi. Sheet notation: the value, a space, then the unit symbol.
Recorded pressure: 920 psi
